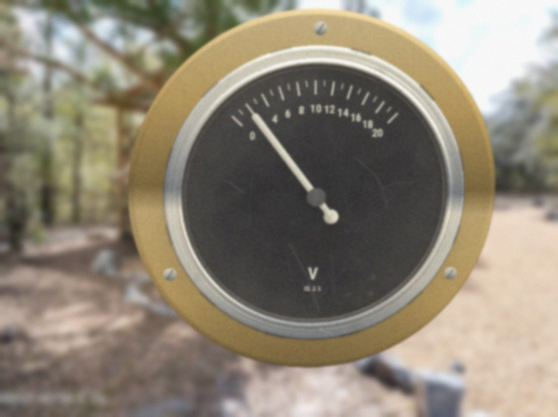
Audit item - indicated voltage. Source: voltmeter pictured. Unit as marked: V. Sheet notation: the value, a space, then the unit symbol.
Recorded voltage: 2 V
